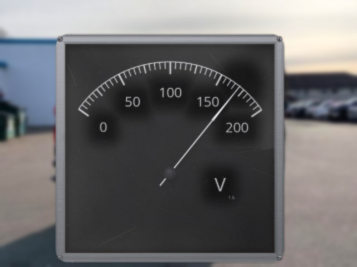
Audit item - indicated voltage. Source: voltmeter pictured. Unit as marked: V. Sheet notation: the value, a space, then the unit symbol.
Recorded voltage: 170 V
